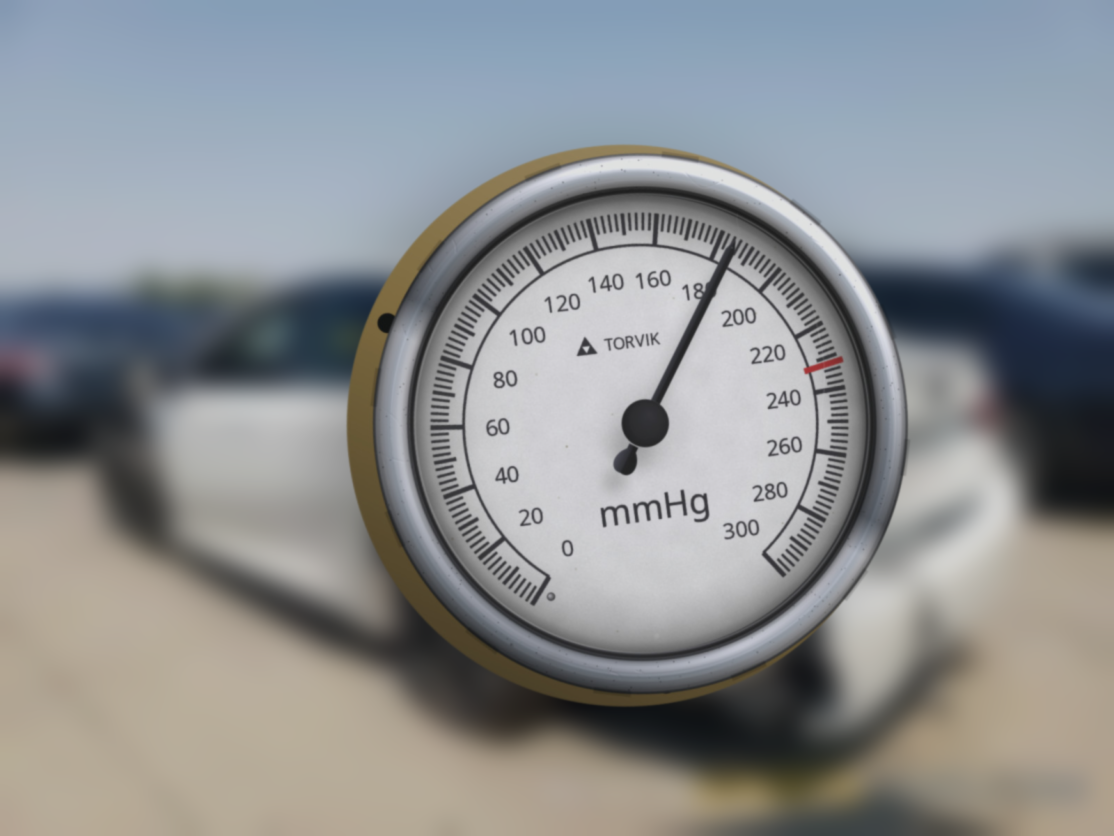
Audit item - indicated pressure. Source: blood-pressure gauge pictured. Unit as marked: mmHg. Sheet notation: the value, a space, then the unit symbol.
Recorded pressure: 184 mmHg
